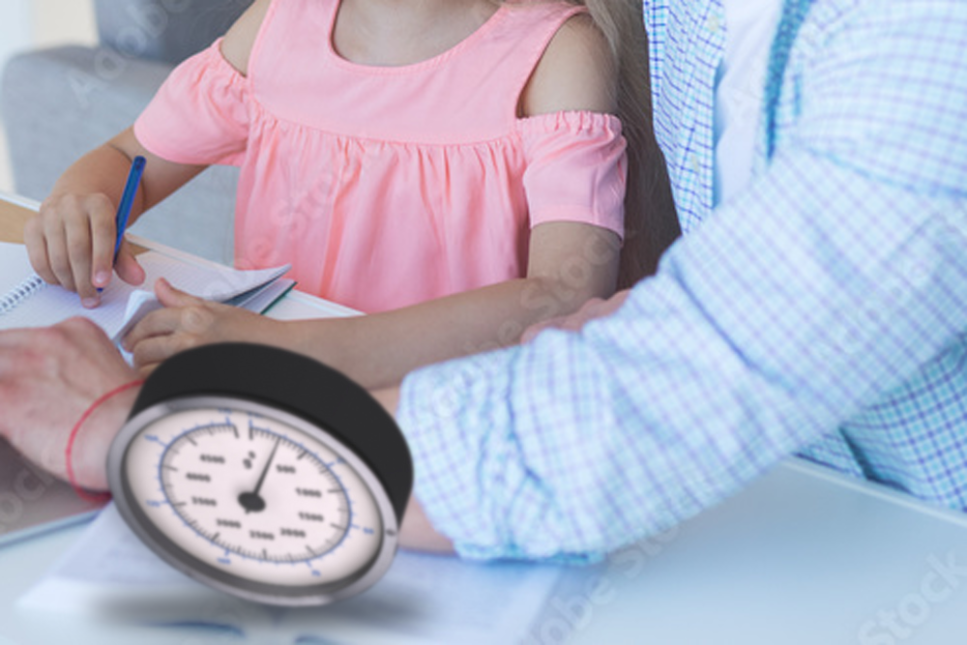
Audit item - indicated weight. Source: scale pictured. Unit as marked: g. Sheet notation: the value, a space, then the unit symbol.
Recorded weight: 250 g
